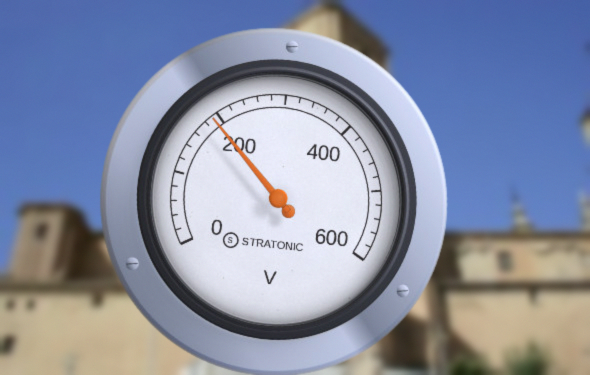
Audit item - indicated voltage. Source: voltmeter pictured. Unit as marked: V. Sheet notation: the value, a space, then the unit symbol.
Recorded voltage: 190 V
